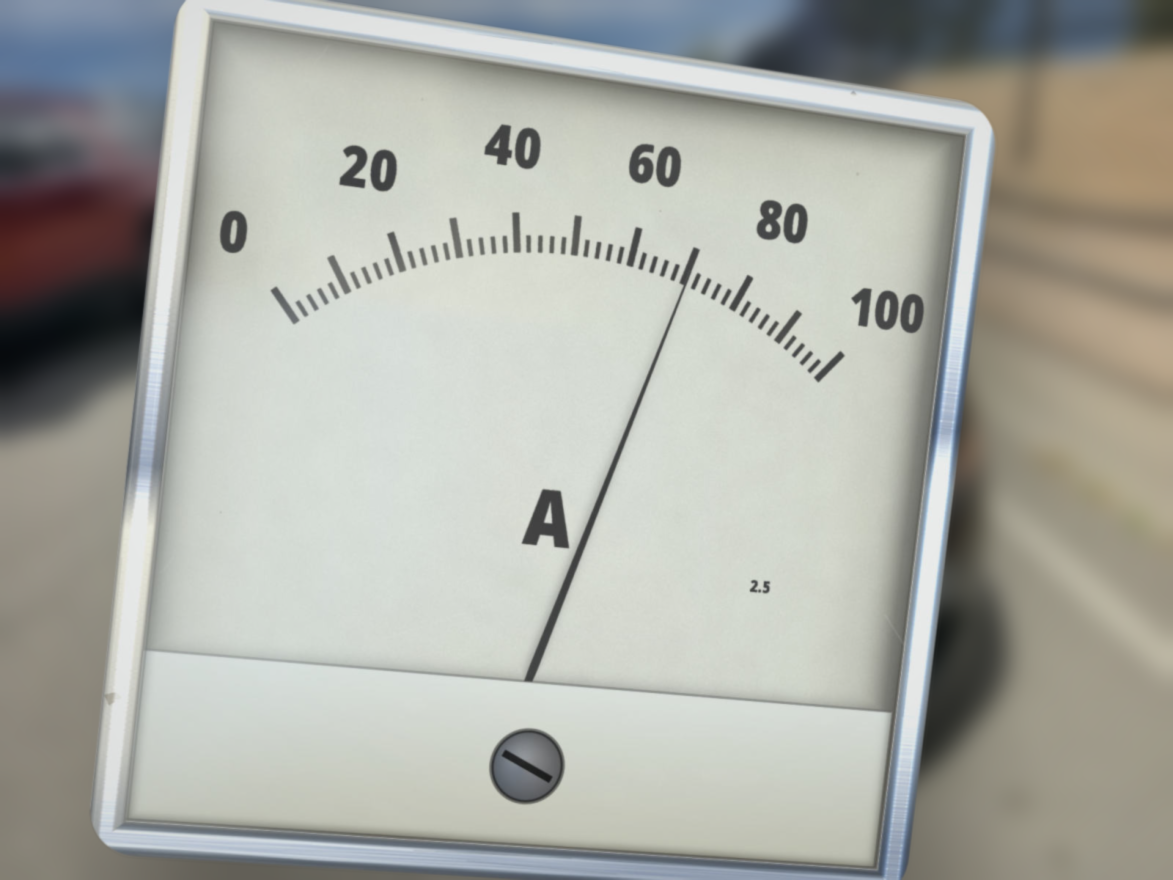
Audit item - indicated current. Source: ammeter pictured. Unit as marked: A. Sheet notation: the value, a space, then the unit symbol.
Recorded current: 70 A
